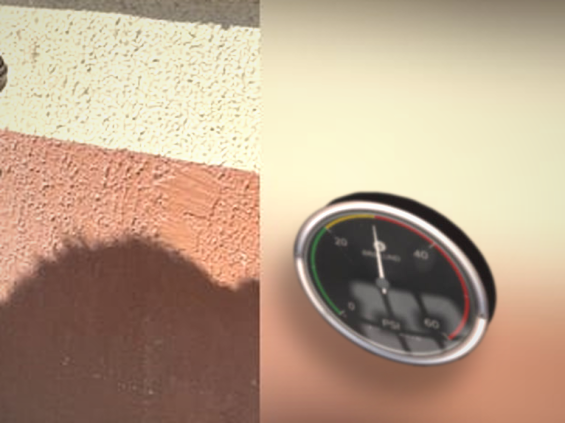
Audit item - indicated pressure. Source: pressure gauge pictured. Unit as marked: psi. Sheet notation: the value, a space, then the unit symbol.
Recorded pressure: 30 psi
